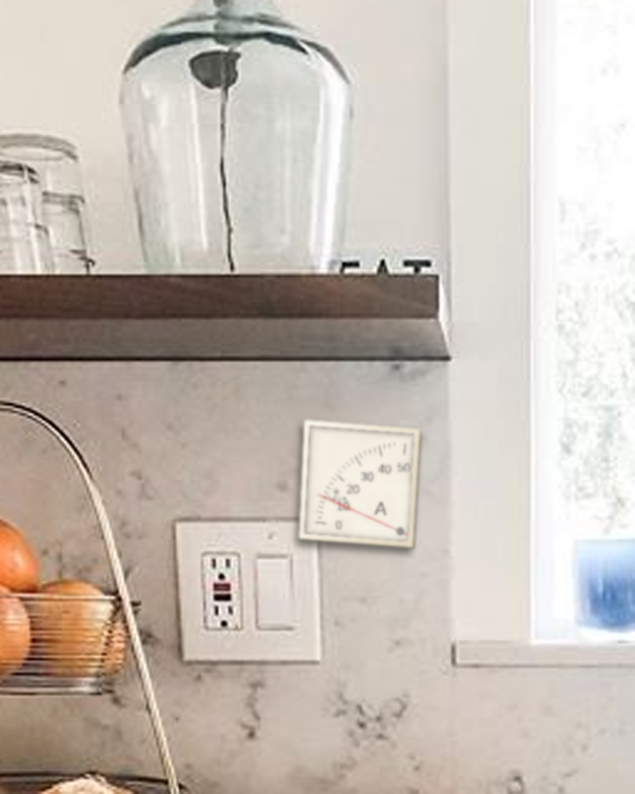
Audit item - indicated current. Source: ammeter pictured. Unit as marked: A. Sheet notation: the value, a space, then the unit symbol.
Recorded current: 10 A
